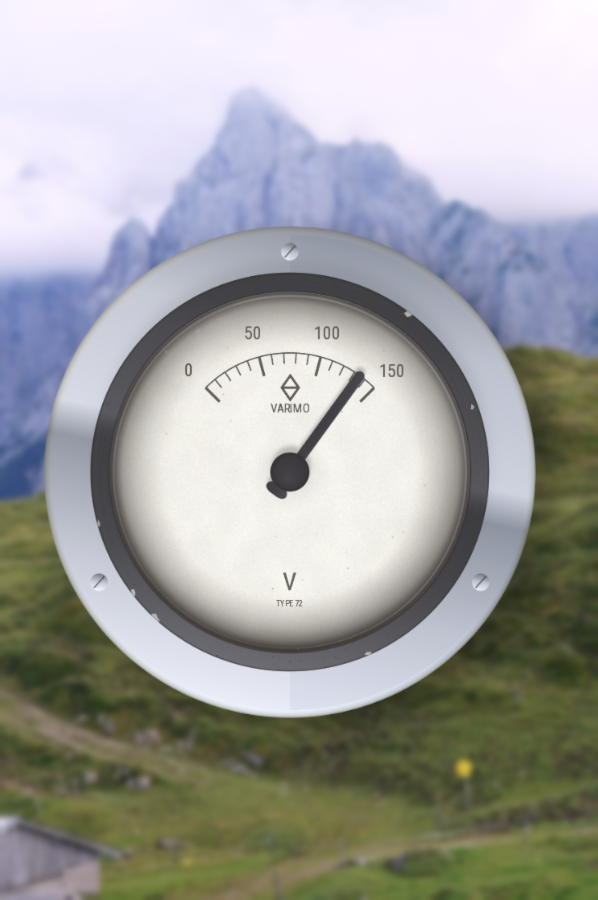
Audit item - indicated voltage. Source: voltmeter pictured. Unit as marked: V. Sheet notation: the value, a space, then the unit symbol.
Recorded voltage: 135 V
